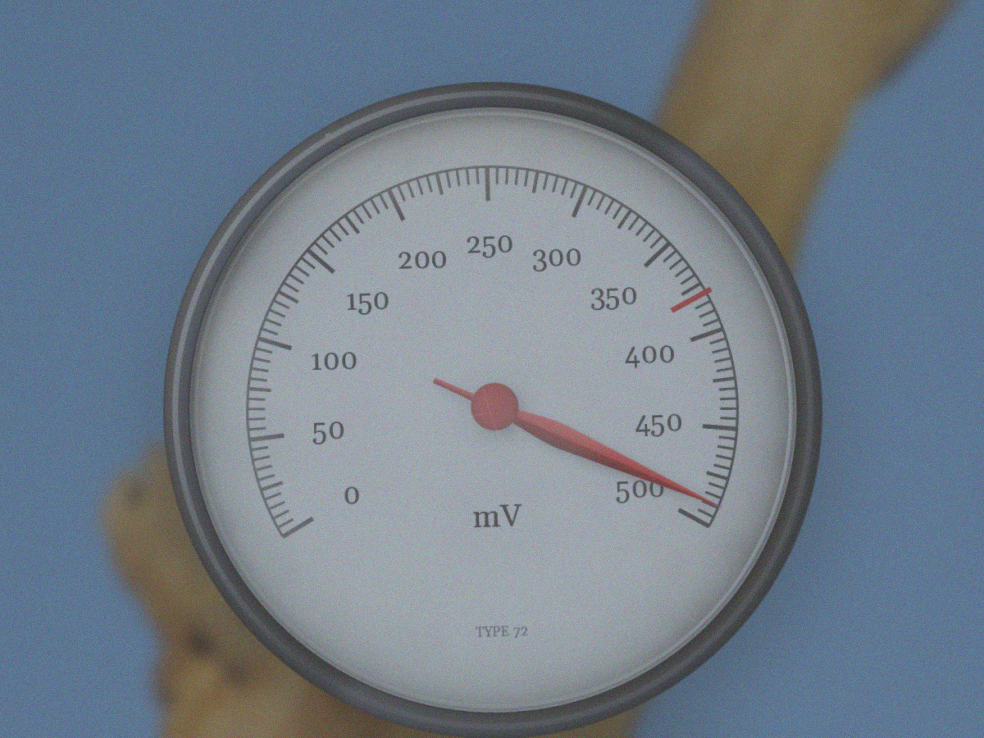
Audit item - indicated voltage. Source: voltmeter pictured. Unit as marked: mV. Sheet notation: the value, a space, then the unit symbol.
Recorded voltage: 490 mV
